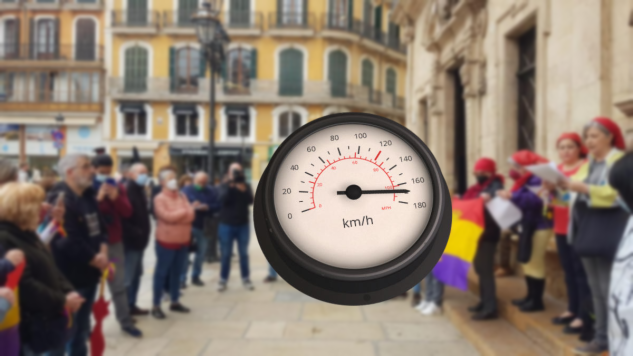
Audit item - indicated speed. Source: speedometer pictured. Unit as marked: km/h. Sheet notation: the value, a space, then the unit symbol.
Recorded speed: 170 km/h
